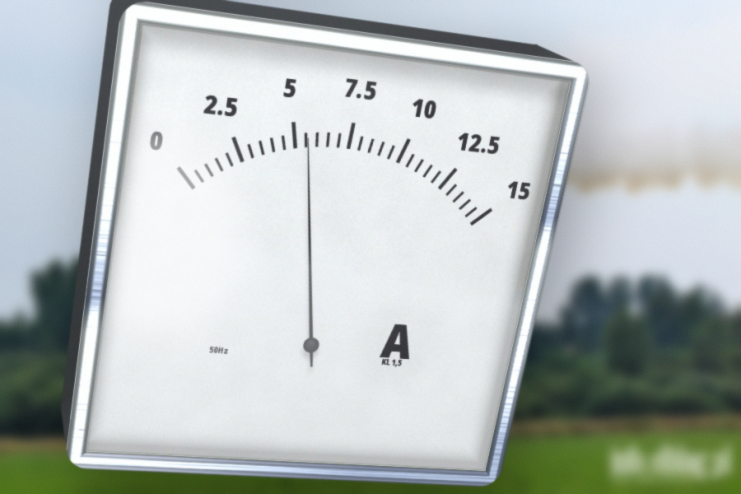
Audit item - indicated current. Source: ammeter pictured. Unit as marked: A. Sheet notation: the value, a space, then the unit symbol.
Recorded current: 5.5 A
